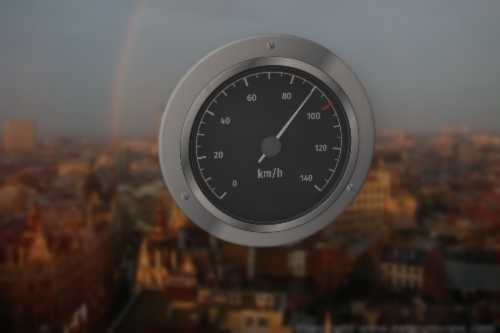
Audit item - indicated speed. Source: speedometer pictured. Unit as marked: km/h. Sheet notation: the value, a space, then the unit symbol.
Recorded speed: 90 km/h
